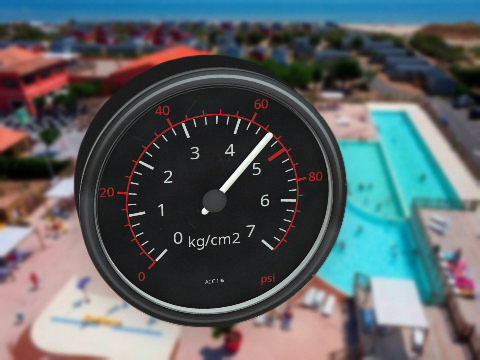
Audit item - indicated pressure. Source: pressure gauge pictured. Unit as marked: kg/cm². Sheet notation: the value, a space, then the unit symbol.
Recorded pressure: 4.6 kg/cm²
